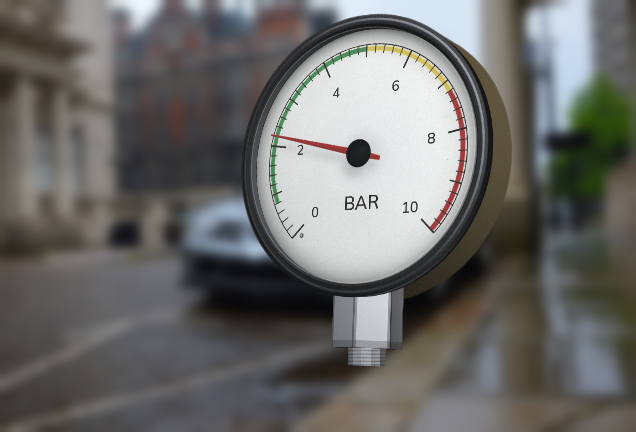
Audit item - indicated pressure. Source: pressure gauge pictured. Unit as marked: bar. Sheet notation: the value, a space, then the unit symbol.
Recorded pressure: 2.2 bar
